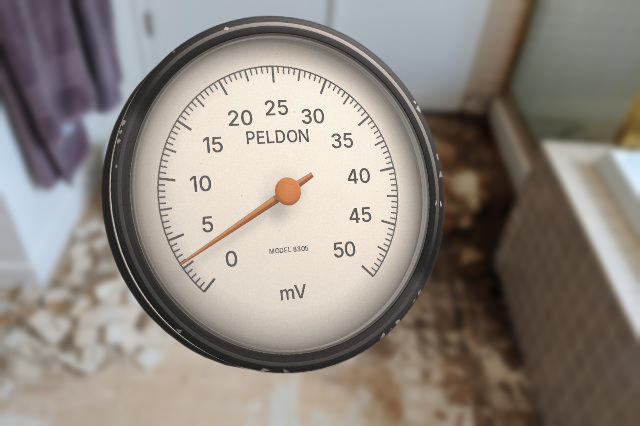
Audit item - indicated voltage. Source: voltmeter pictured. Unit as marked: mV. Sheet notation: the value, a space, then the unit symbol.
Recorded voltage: 3 mV
